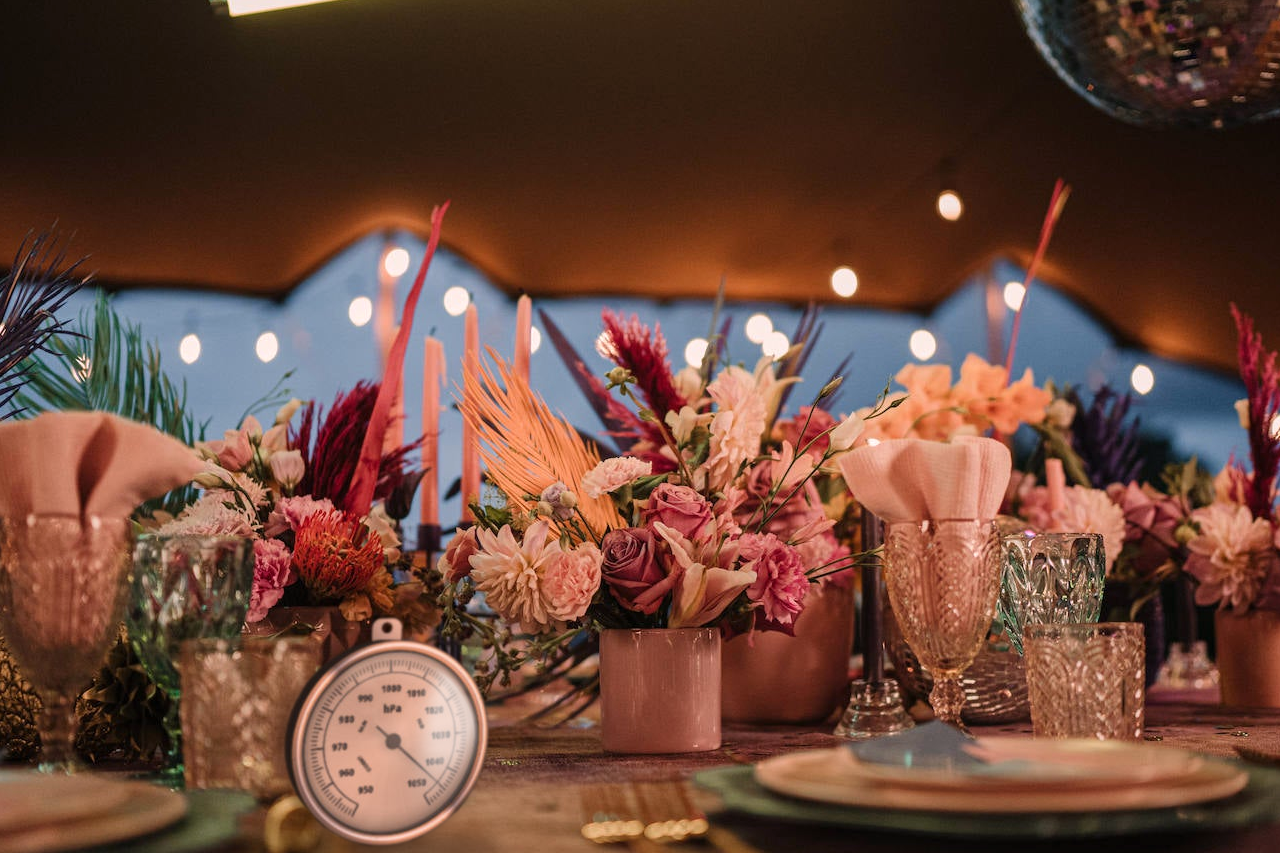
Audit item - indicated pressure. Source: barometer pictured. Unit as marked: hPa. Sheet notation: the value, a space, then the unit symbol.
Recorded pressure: 1045 hPa
